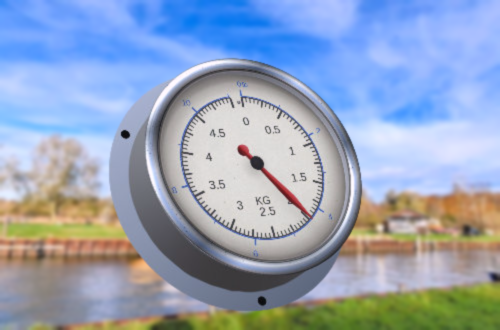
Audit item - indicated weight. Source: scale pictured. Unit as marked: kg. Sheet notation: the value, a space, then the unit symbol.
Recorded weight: 2 kg
